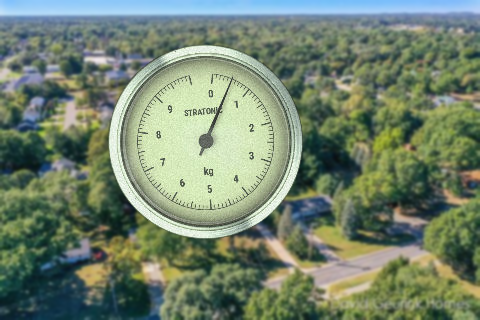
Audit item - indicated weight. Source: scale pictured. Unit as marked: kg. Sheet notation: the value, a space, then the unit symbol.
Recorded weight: 0.5 kg
